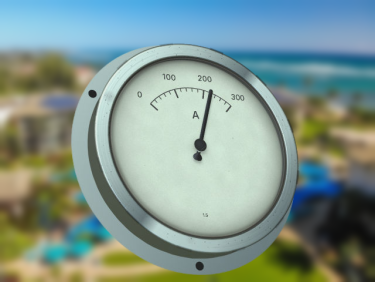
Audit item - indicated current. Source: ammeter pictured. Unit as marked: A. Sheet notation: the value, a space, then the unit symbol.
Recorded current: 220 A
